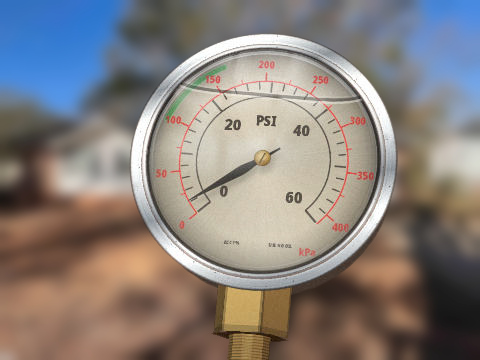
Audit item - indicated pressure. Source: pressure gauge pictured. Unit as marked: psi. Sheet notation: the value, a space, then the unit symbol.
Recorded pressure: 2 psi
